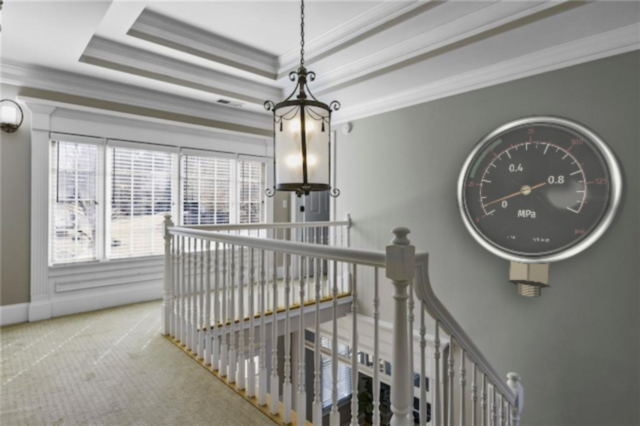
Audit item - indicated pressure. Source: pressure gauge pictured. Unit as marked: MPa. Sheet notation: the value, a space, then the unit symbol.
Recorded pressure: 0.05 MPa
